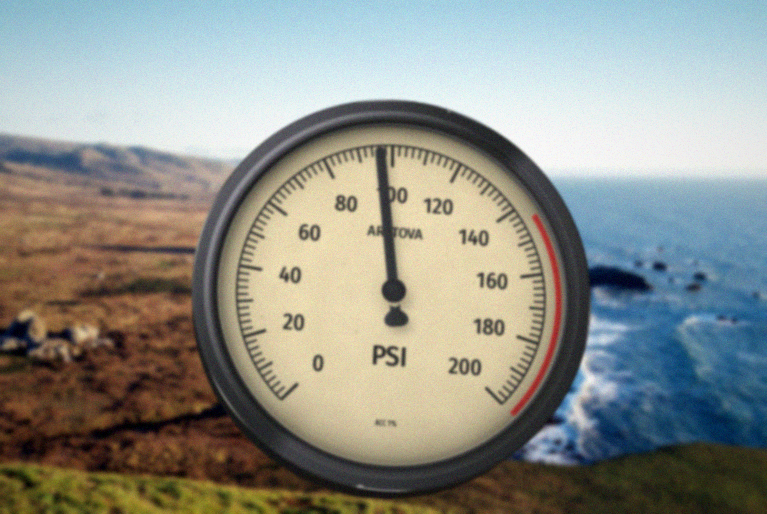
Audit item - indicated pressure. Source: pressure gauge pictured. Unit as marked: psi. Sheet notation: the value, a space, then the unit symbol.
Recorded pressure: 96 psi
